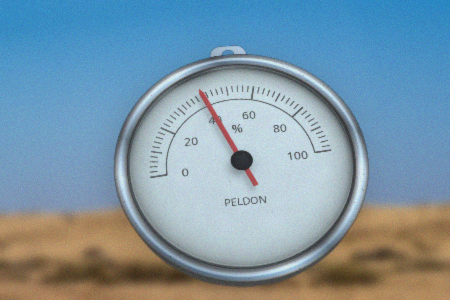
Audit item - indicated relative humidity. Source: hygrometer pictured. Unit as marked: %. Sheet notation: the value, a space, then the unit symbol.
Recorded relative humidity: 40 %
